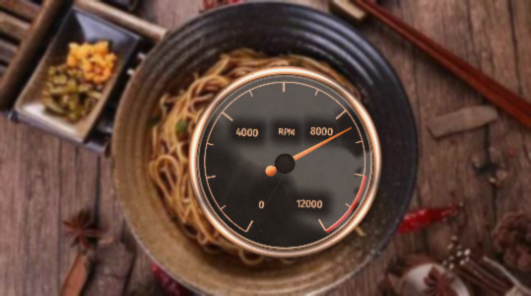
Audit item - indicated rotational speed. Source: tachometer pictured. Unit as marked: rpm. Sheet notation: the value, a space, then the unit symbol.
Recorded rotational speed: 8500 rpm
